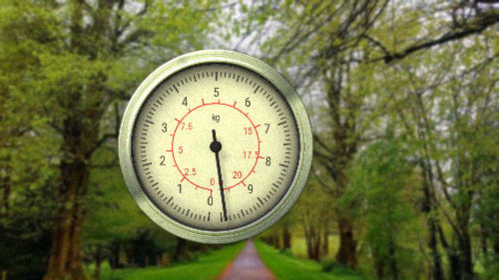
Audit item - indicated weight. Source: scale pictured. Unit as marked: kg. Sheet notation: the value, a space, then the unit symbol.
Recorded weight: 9.9 kg
